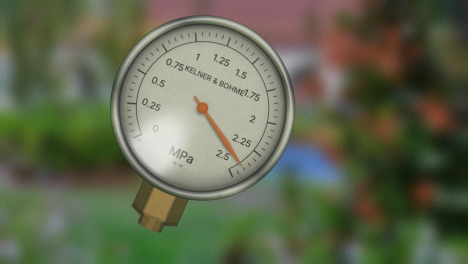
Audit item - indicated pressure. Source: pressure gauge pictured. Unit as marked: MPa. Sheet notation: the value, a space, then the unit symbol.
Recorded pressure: 2.4 MPa
